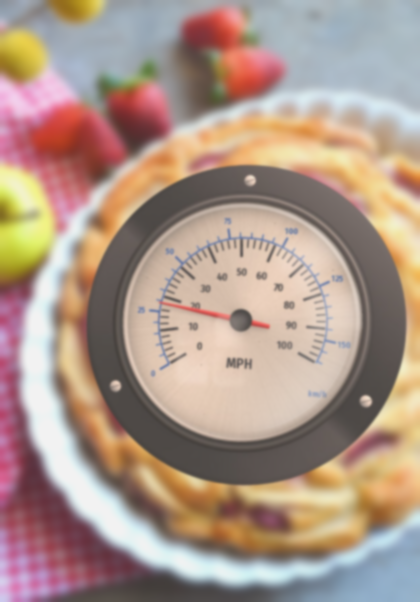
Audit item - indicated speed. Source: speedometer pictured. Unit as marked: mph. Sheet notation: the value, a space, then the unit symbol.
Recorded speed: 18 mph
